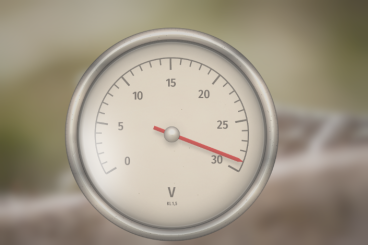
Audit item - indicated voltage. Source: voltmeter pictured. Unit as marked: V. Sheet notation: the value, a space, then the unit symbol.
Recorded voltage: 29 V
